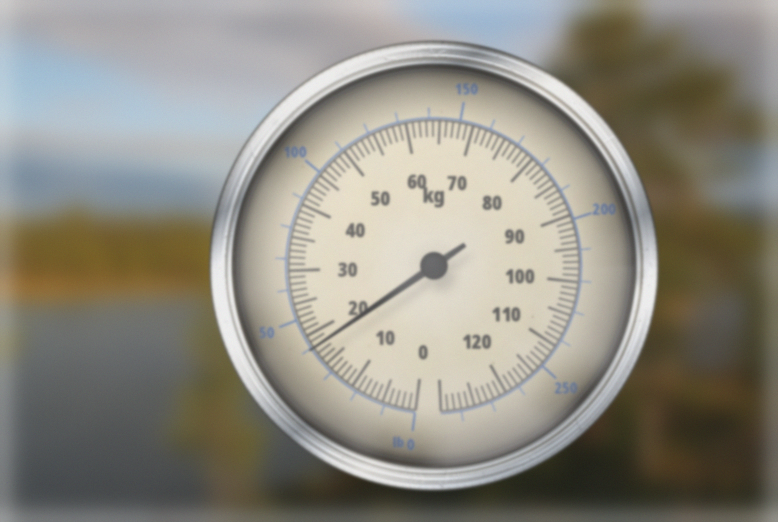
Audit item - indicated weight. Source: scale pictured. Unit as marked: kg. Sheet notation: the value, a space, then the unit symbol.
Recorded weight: 18 kg
